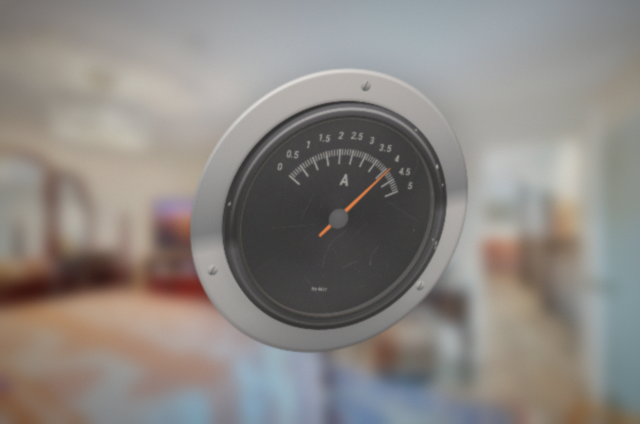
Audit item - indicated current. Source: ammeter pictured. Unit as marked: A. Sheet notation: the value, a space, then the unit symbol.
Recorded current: 4 A
